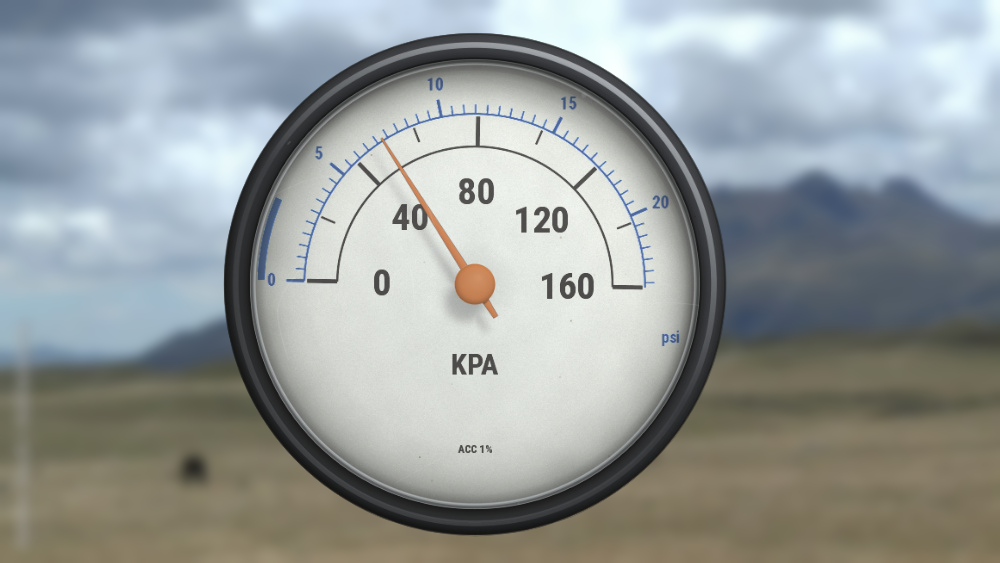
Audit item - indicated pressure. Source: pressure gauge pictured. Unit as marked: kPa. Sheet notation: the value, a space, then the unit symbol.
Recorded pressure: 50 kPa
